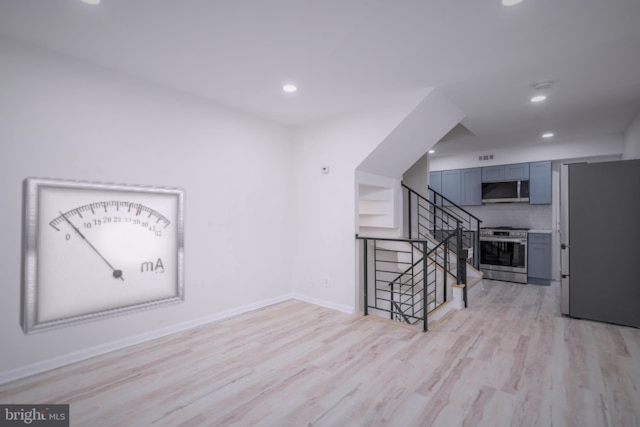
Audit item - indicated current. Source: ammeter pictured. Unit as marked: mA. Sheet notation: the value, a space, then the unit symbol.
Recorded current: 5 mA
